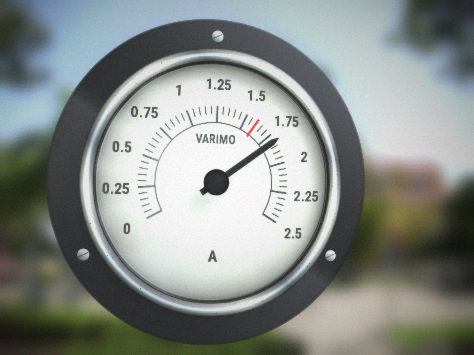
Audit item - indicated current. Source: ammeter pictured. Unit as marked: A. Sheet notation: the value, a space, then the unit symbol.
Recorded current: 1.8 A
